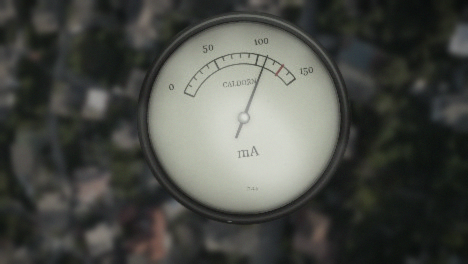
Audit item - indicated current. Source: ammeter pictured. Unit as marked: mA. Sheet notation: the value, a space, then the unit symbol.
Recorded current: 110 mA
